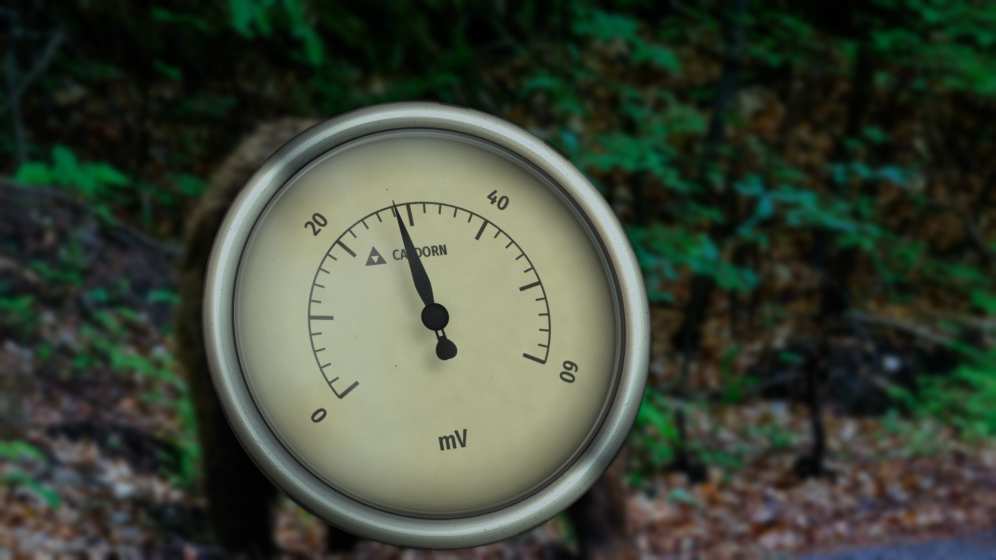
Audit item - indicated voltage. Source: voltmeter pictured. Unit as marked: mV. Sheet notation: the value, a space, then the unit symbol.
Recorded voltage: 28 mV
